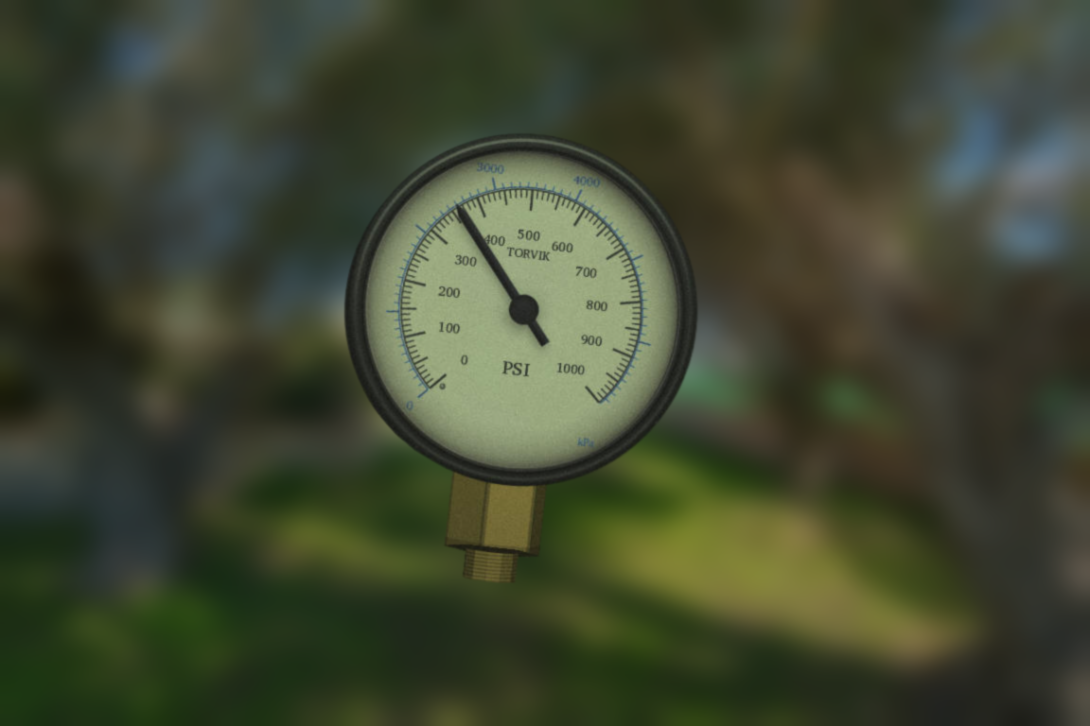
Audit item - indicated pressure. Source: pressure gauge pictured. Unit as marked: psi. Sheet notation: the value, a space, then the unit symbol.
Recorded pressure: 360 psi
